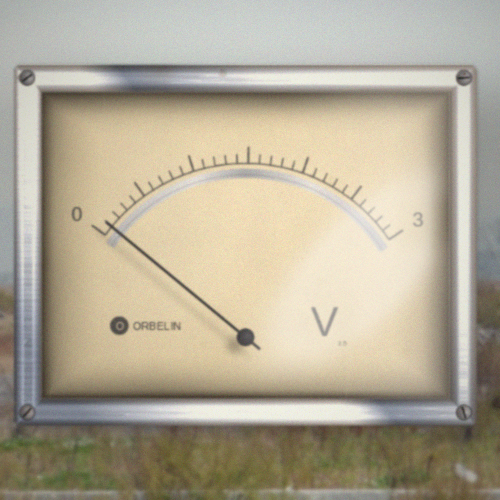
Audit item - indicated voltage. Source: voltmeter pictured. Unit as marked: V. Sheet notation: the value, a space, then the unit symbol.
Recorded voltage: 0.1 V
